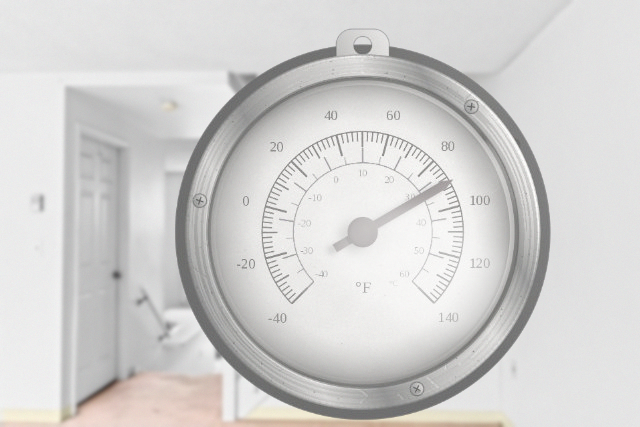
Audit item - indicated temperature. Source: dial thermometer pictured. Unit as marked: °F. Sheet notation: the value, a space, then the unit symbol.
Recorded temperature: 90 °F
